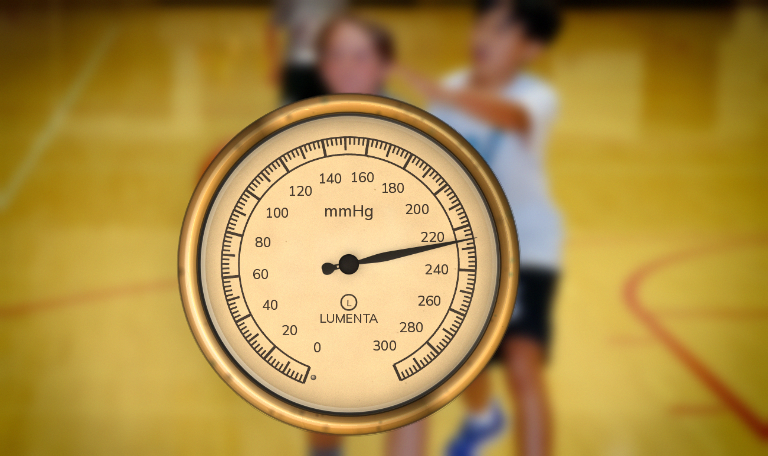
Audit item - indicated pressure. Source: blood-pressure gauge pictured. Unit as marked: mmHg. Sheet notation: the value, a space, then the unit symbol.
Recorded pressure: 226 mmHg
